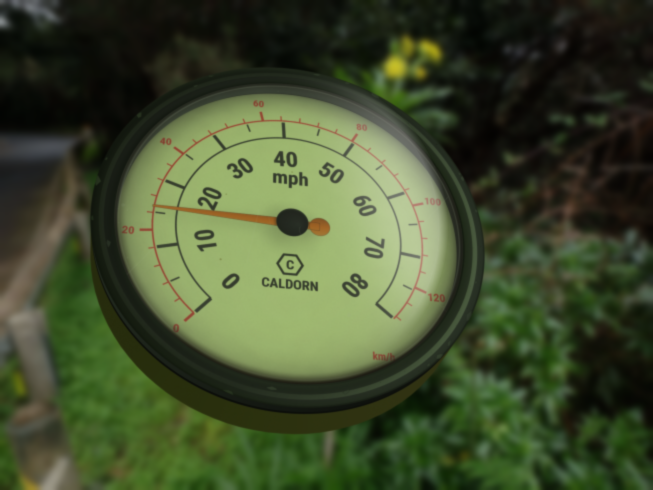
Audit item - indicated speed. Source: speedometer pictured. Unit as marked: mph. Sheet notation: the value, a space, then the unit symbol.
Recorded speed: 15 mph
